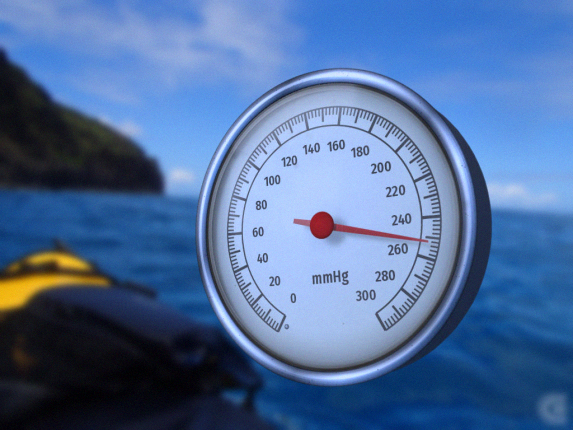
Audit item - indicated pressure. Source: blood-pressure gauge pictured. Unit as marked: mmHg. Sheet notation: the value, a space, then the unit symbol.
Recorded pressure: 252 mmHg
